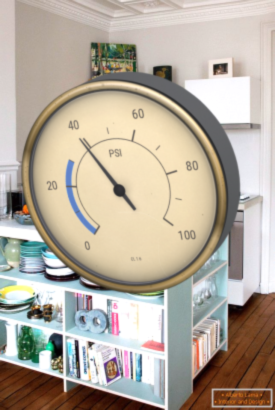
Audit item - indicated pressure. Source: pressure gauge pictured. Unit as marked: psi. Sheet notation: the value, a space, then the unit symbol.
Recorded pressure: 40 psi
